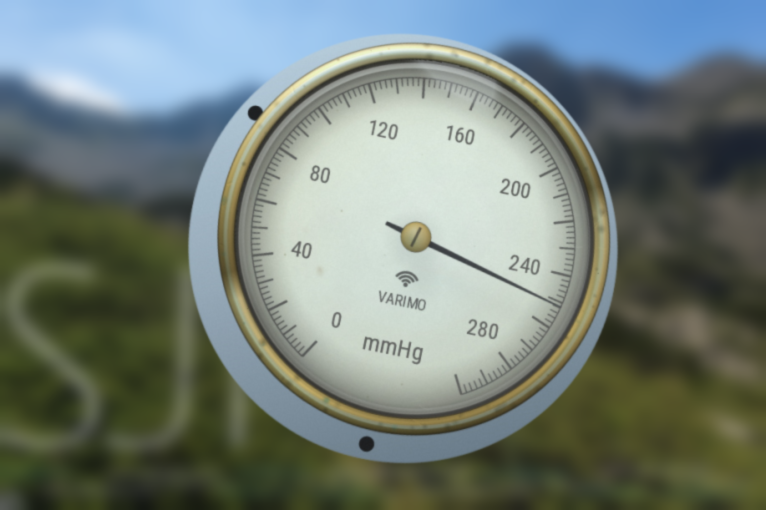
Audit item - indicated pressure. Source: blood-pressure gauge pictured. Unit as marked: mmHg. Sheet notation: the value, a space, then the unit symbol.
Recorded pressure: 252 mmHg
